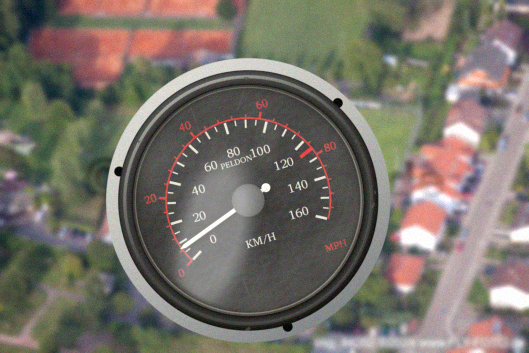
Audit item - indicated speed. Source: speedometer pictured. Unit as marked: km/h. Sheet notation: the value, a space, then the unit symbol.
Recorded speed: 7.5 km/h
